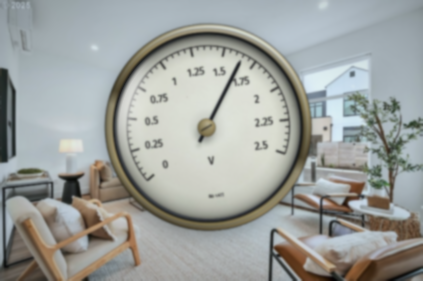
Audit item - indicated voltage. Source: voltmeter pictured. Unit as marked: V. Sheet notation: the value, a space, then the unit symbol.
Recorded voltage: 1.65 V
